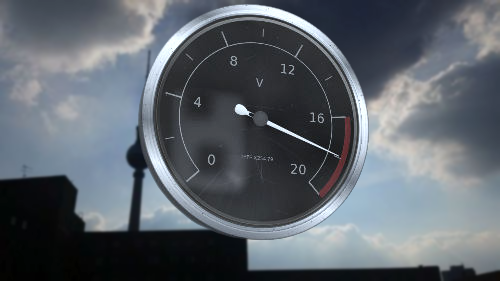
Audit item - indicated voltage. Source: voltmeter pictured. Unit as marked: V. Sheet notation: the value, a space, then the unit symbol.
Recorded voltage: 18 V
